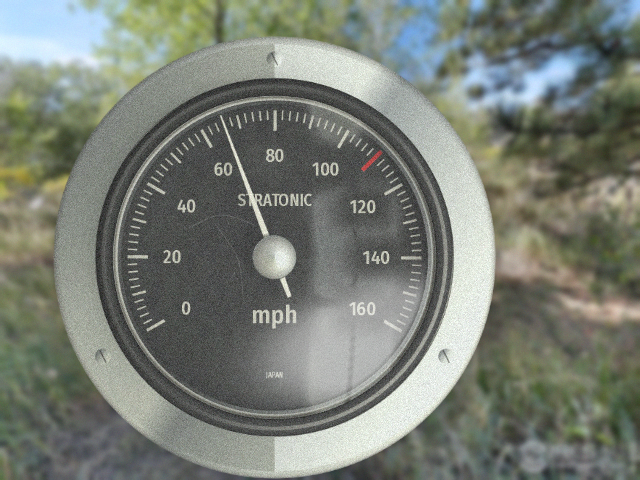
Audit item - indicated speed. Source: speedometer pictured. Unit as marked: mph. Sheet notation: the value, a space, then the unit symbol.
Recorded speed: 66 mph
